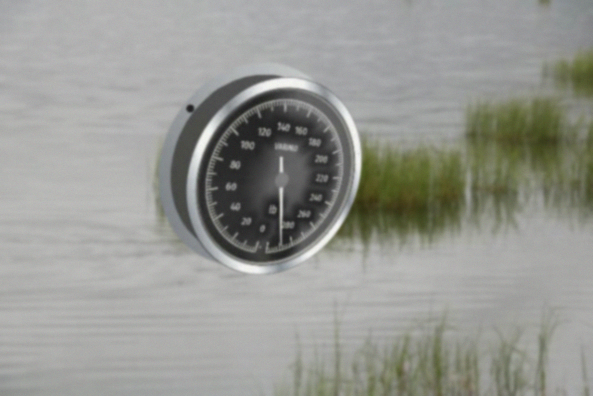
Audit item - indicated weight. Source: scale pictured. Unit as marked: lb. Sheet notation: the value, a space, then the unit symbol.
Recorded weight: 290 lb
